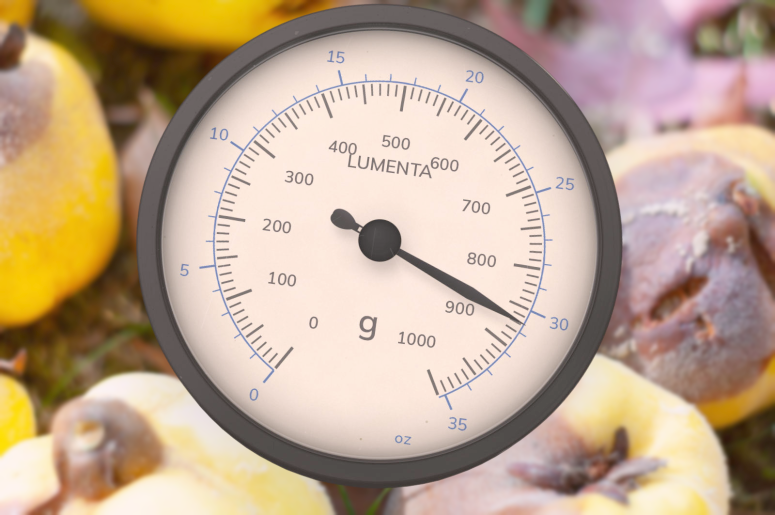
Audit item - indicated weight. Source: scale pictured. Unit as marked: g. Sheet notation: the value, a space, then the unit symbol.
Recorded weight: 870 g
